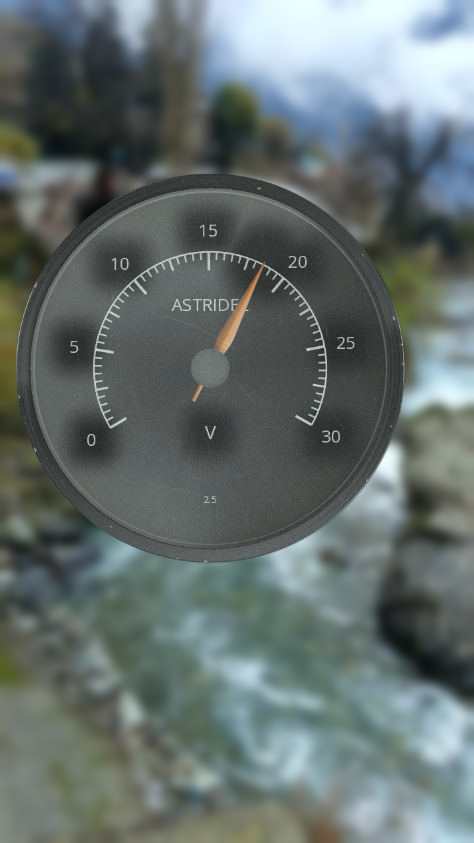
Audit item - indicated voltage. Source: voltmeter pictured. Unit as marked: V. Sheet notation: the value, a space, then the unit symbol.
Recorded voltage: 18.5 V
